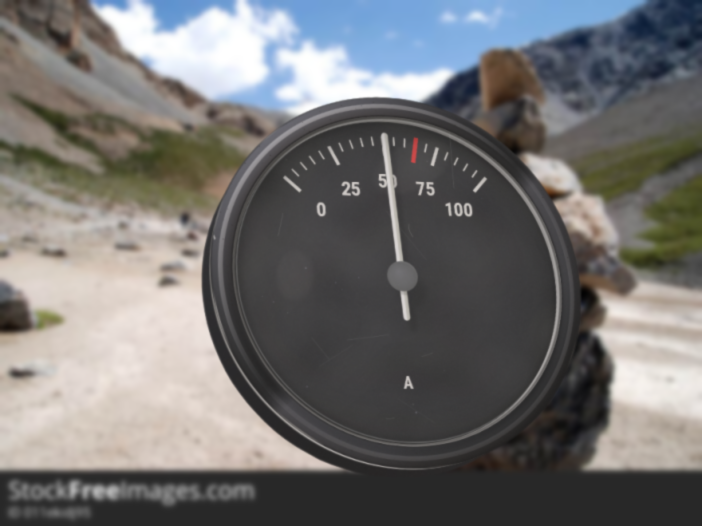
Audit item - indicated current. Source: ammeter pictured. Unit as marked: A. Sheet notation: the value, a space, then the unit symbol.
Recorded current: 50 A
